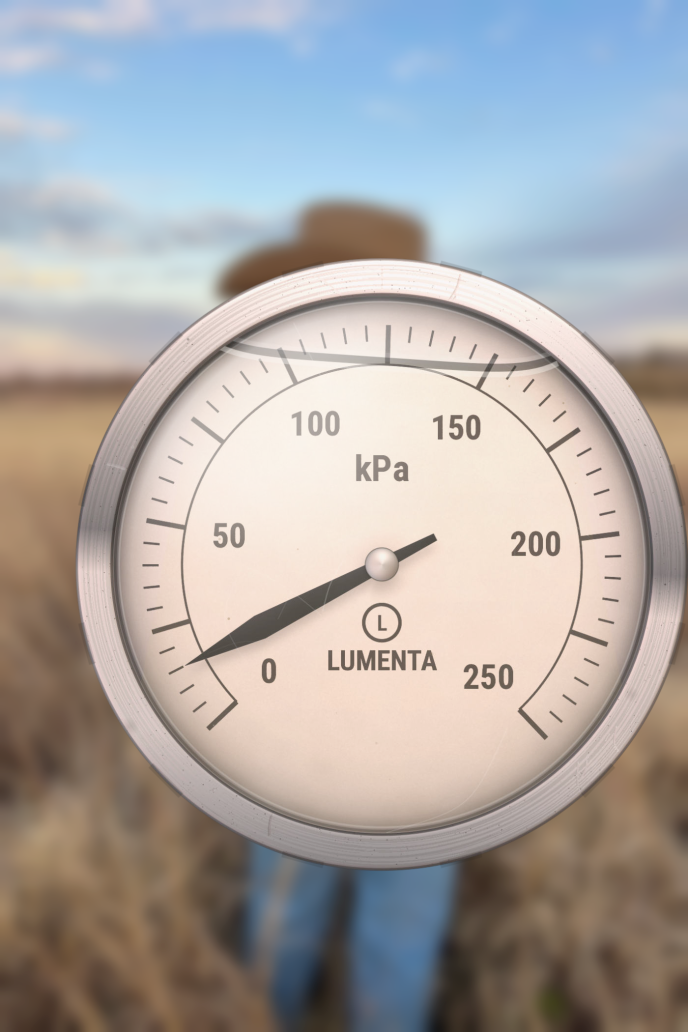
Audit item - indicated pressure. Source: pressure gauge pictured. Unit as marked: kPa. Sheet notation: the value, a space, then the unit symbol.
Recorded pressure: 15 kPa
